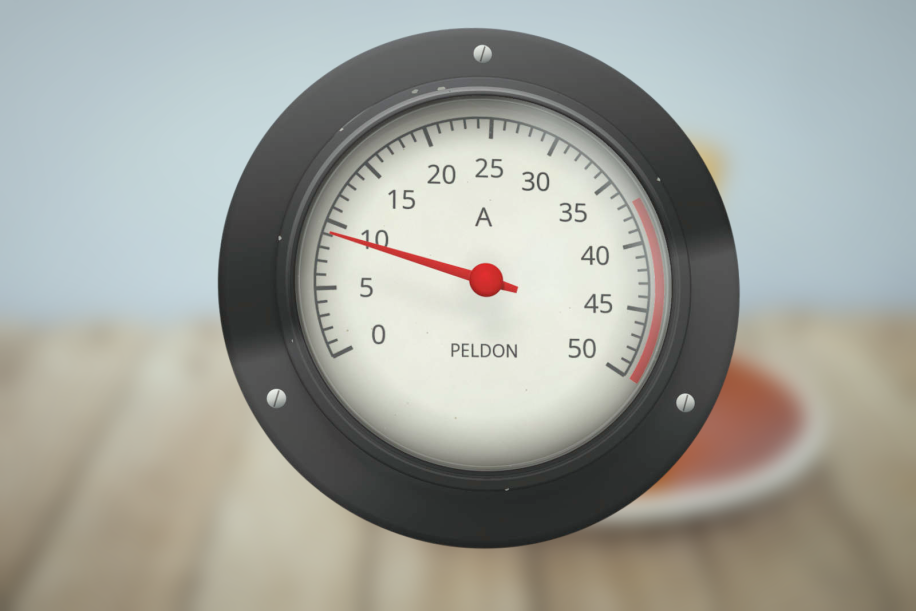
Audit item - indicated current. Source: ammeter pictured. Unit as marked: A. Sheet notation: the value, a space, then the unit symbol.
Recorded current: 9 A
